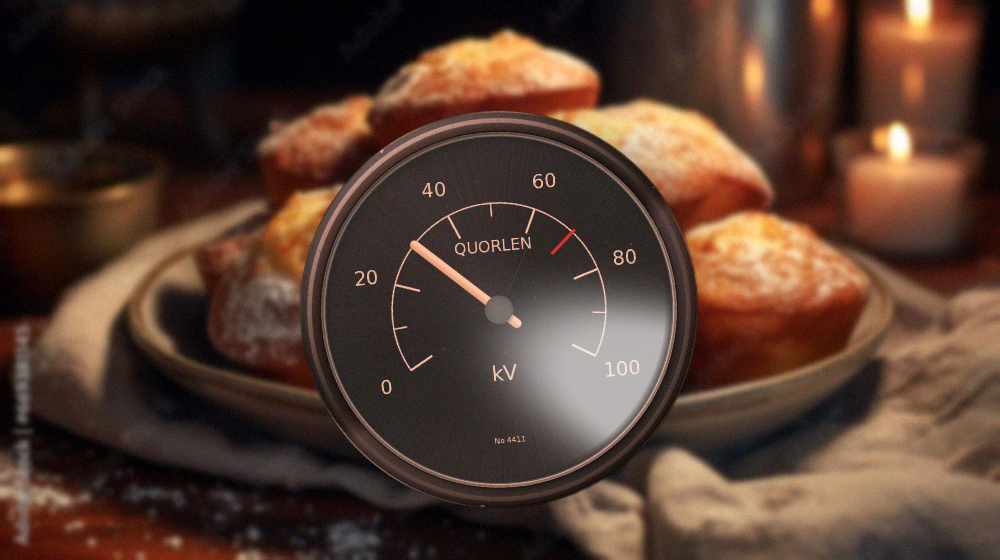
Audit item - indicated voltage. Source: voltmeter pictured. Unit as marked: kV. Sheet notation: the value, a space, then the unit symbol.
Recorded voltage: 30 kV
